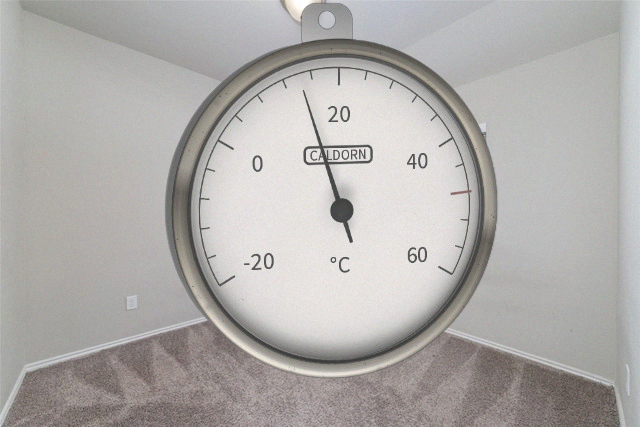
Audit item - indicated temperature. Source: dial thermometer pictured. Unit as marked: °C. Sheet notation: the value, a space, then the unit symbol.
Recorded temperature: 14 °C
